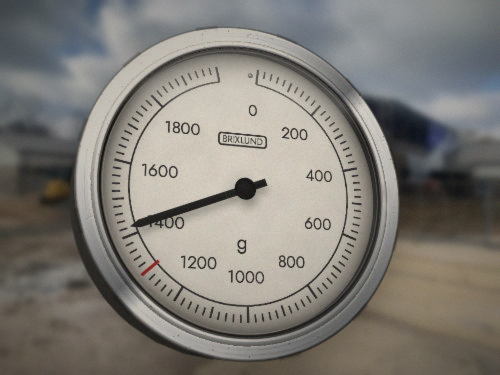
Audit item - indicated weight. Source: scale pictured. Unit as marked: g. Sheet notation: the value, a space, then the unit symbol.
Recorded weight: 1420 g
